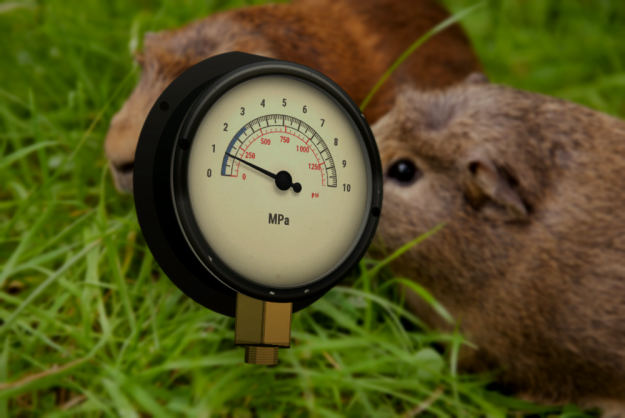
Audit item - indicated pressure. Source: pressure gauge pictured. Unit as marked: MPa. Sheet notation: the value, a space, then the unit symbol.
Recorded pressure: 1 MPa
